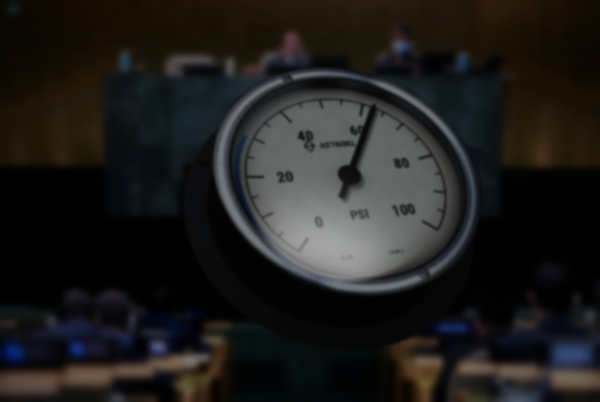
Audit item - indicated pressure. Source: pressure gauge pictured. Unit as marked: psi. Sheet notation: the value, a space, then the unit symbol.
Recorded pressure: 62.5 psi
